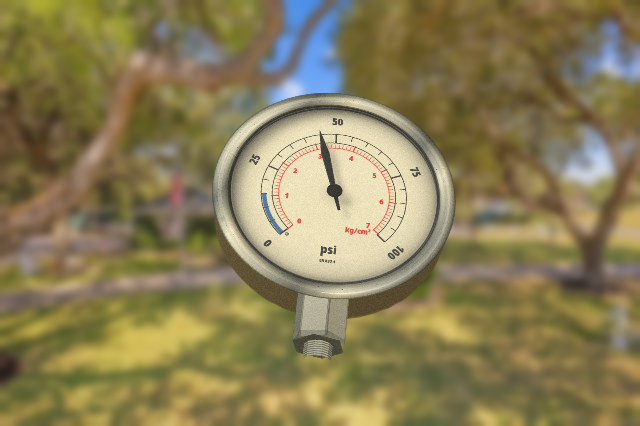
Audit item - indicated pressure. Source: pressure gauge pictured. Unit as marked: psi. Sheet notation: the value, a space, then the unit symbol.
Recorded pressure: 45 psi
